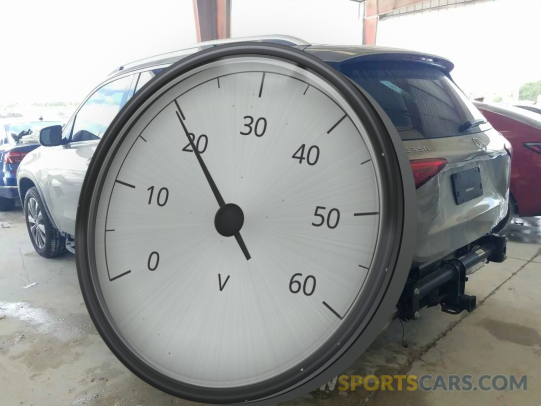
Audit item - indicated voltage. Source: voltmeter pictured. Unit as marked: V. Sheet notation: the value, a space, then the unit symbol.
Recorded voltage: 20 V
